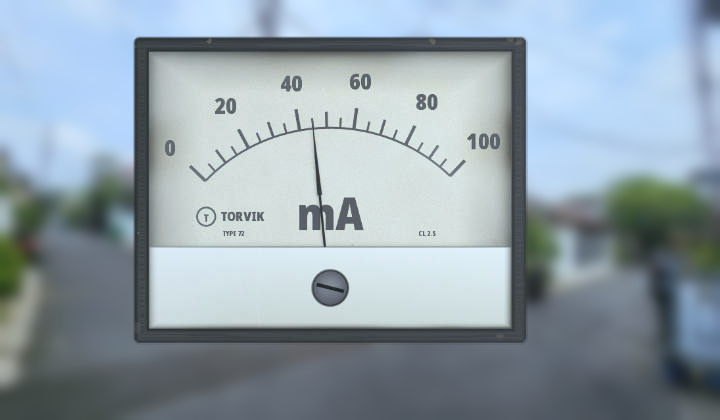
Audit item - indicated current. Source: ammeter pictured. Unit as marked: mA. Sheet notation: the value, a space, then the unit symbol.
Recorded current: 45 mA
